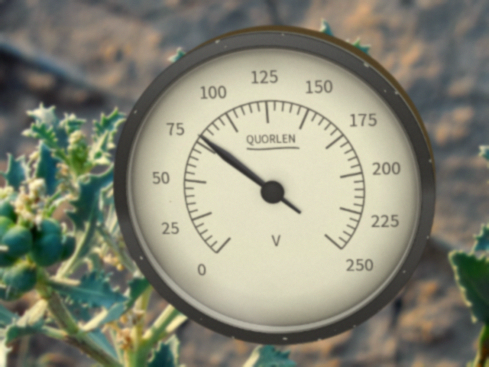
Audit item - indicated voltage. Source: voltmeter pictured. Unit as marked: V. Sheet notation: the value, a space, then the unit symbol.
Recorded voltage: 80 V
